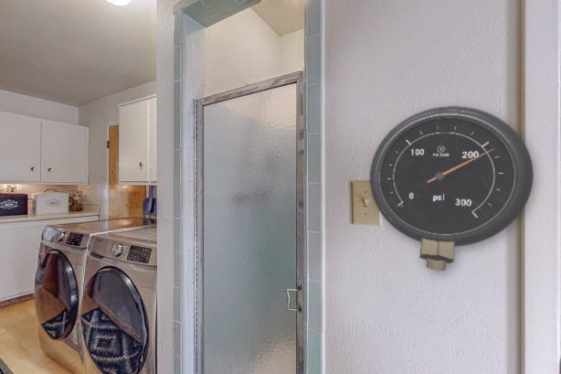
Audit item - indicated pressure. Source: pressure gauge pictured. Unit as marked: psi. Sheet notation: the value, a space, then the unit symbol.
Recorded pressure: 210 psi
